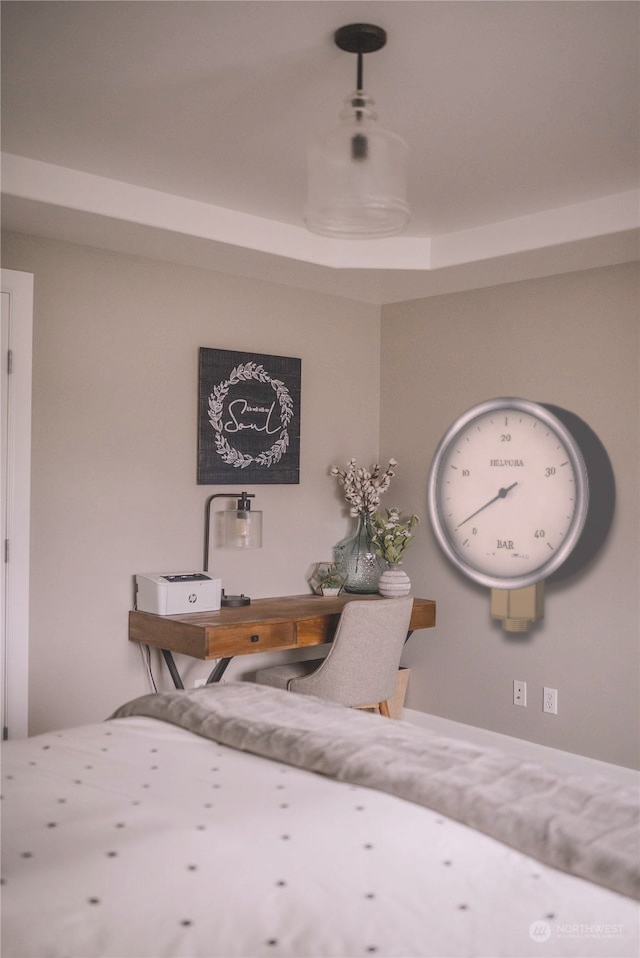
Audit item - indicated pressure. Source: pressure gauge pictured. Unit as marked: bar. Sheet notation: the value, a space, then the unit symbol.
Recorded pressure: 2 bar
